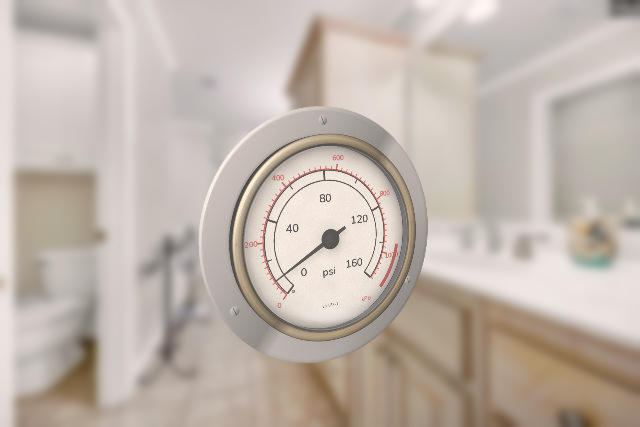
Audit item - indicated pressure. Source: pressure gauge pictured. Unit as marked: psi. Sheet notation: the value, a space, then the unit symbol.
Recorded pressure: 10 psi
